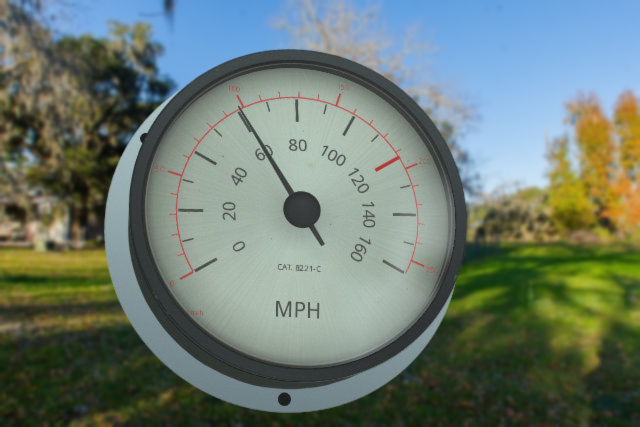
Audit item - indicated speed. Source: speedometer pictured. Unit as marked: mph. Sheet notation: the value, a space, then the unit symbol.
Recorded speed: 60 mph
